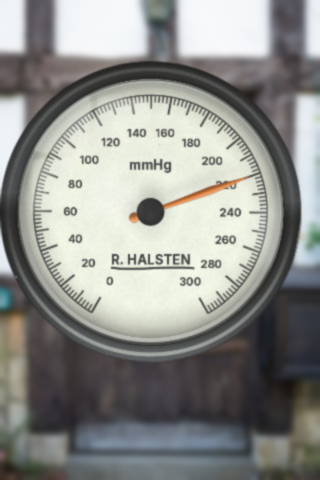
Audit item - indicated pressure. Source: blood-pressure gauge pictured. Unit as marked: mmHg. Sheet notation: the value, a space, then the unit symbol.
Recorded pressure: 220 mmHg
